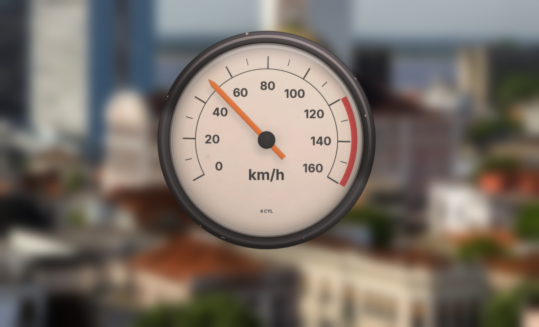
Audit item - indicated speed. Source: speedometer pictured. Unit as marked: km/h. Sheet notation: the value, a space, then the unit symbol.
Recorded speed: 50 km/h
